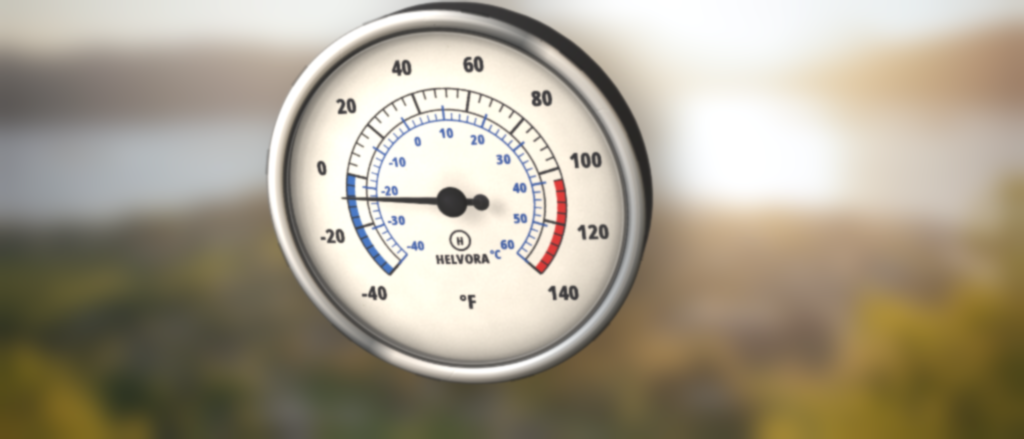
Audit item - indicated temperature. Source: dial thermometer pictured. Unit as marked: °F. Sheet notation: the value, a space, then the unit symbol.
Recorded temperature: -8 °F
